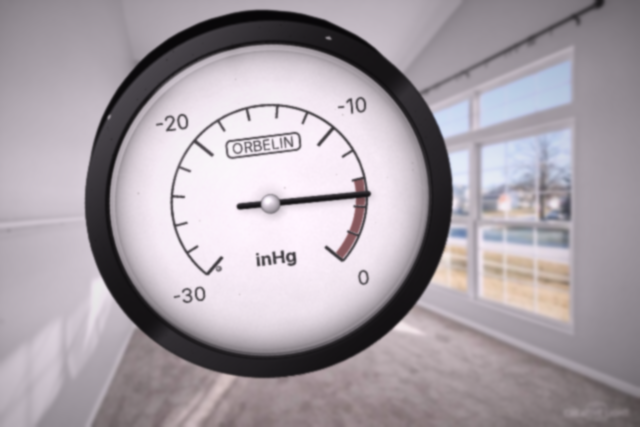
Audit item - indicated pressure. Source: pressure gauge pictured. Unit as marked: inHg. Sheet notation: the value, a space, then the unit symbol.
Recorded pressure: -5 inHg
